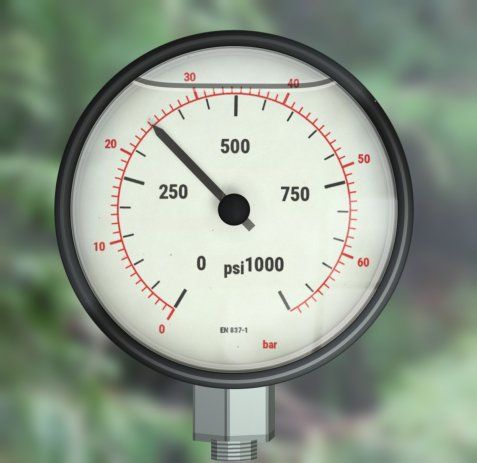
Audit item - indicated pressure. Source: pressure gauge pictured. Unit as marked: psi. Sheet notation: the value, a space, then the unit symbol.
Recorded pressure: 350 psi
